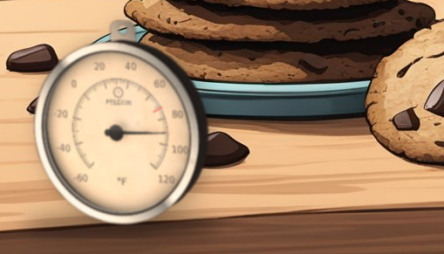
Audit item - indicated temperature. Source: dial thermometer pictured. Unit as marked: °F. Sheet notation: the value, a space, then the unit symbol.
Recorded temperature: 90 °F
